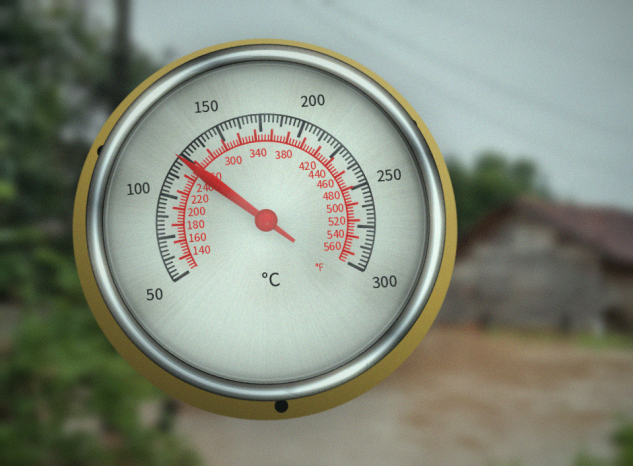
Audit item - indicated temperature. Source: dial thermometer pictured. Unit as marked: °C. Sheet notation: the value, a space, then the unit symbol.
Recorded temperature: 122.5 °C
